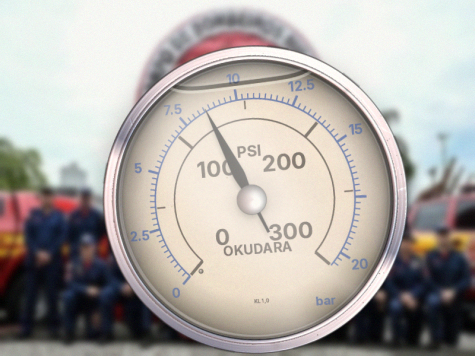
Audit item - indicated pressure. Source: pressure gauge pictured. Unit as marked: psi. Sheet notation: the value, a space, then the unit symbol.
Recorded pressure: 125 psi
